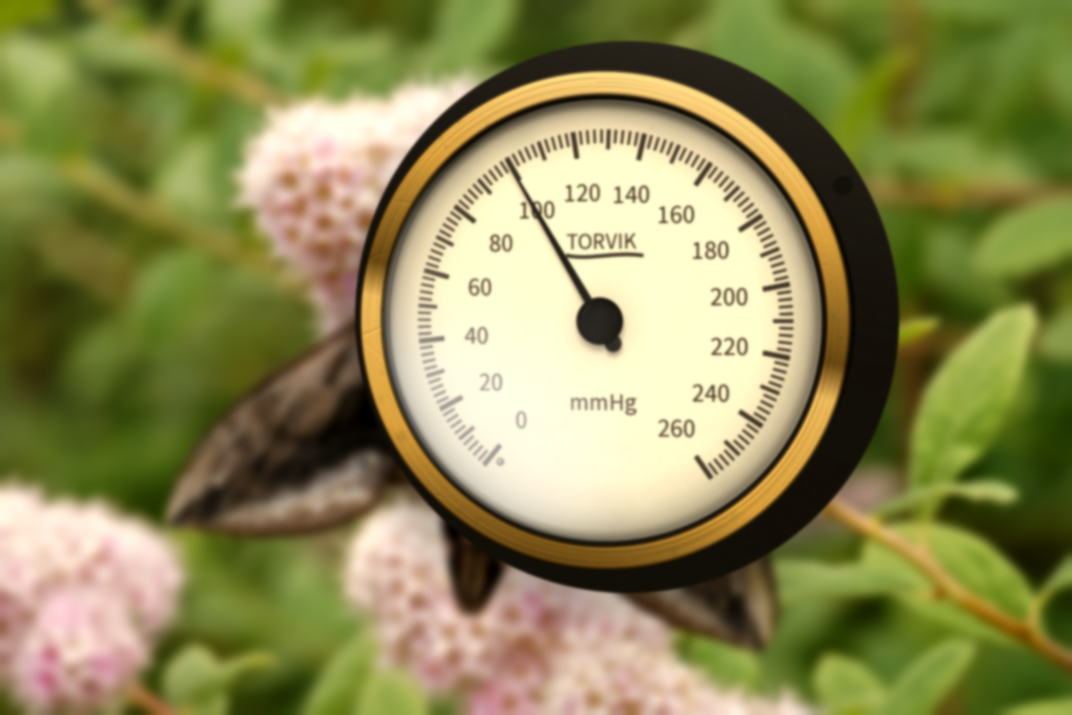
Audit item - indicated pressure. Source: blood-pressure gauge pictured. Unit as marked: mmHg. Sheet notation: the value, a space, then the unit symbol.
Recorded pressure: 100 mmHg
